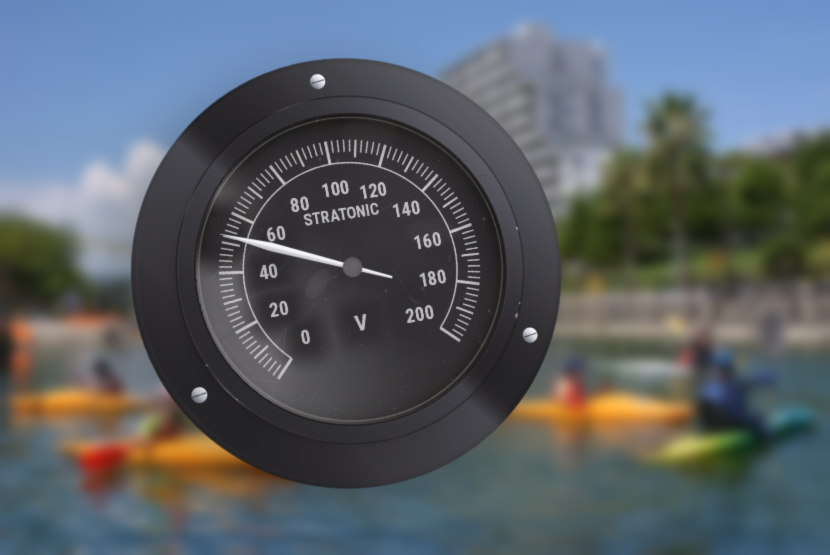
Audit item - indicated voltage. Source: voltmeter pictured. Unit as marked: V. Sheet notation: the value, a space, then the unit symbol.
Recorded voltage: 52 V
